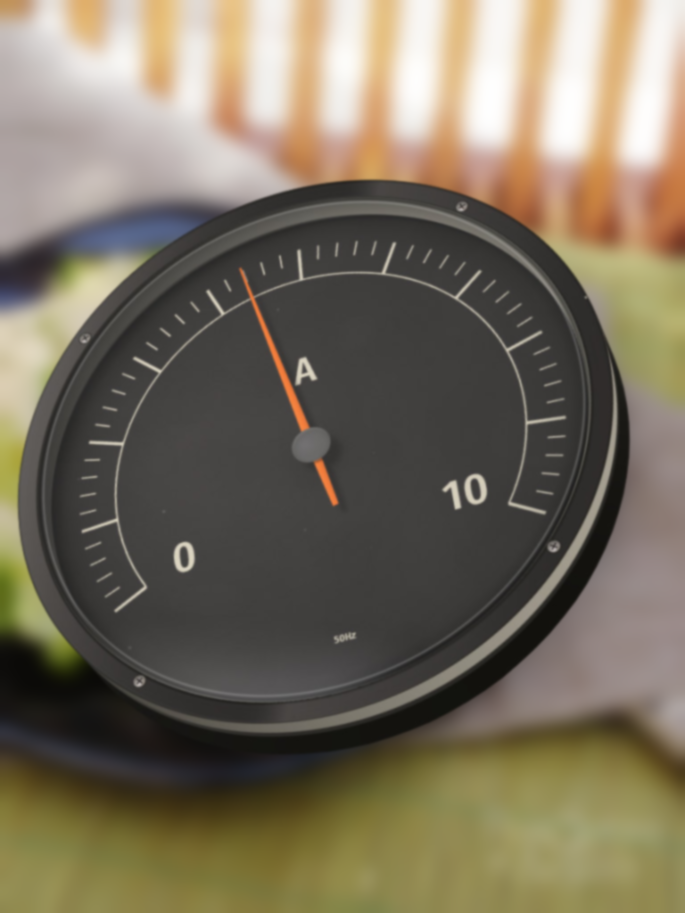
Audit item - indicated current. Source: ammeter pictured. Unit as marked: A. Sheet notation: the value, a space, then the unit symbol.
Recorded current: 4.4 A
